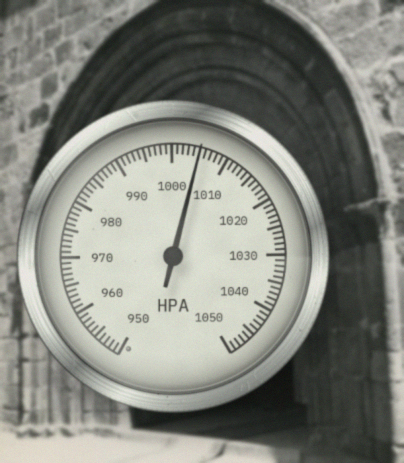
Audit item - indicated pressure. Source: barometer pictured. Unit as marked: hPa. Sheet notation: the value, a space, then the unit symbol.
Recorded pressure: 1005 hPa
